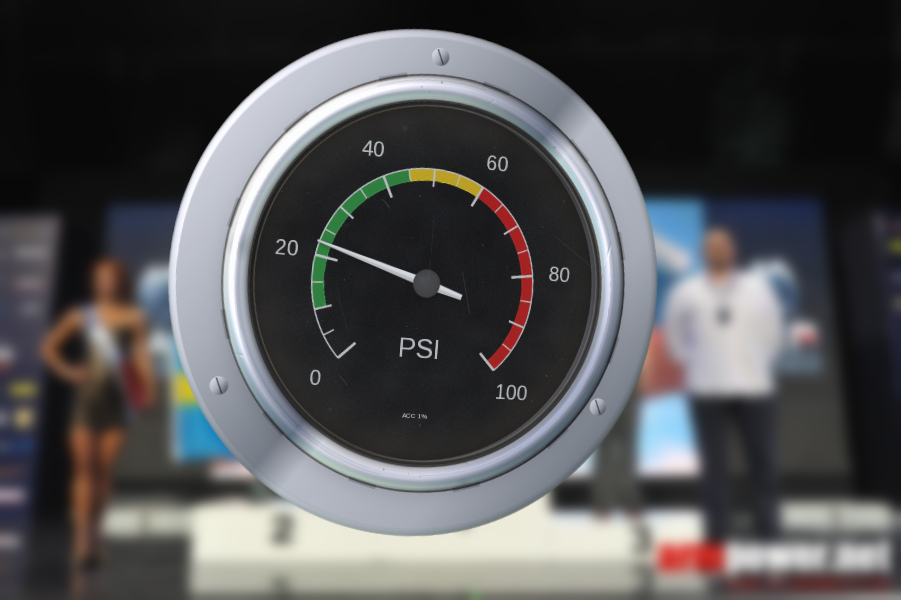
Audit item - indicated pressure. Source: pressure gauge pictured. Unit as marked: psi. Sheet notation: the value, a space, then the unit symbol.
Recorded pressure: 22.5 psi
